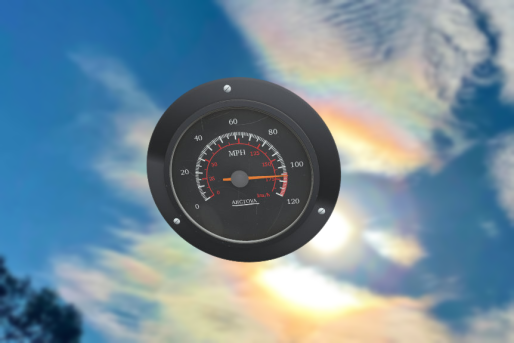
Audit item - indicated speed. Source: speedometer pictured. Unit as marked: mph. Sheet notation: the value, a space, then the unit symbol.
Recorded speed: 105 mph
